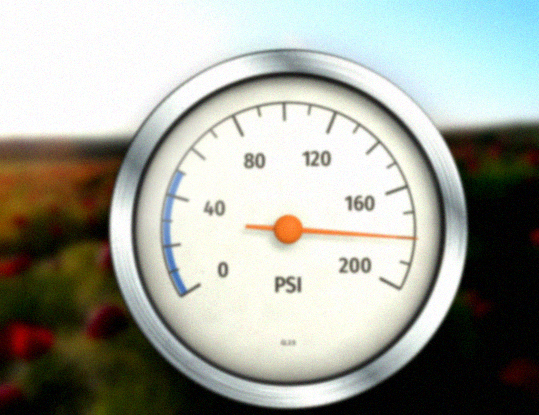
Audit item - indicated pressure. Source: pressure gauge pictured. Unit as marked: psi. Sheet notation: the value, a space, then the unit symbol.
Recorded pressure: 180 psi
